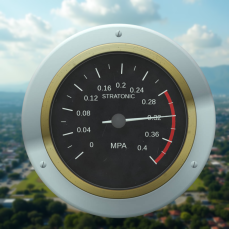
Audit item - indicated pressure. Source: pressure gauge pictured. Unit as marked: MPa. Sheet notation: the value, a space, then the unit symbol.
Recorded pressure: 0.32 MPa
